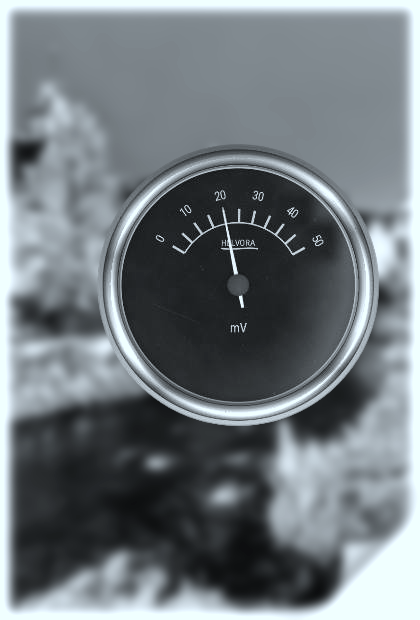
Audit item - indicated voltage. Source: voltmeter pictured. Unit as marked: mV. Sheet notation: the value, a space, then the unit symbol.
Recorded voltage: 20 mV
